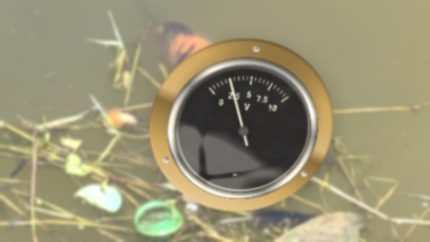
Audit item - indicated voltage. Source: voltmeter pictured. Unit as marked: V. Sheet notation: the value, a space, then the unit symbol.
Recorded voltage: 2.5 V
